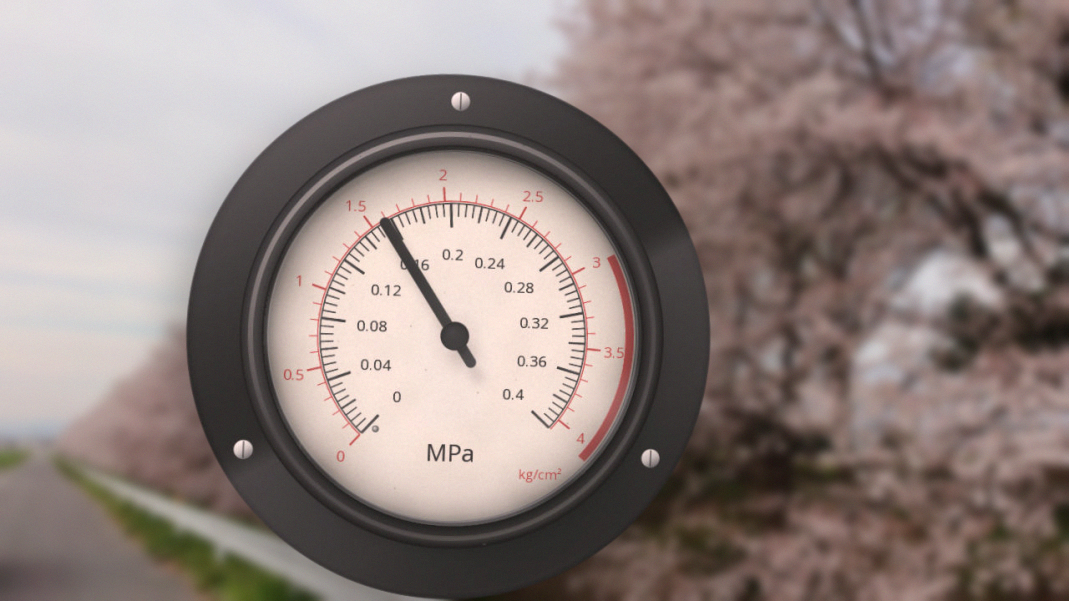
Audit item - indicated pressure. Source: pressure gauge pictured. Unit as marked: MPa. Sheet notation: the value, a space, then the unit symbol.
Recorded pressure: 0.155 MPa
